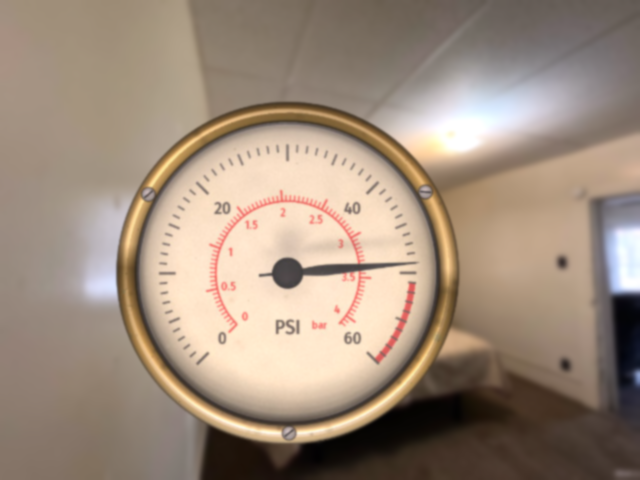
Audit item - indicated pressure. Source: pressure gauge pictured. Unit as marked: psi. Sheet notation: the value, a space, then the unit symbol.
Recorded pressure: 49 psi
